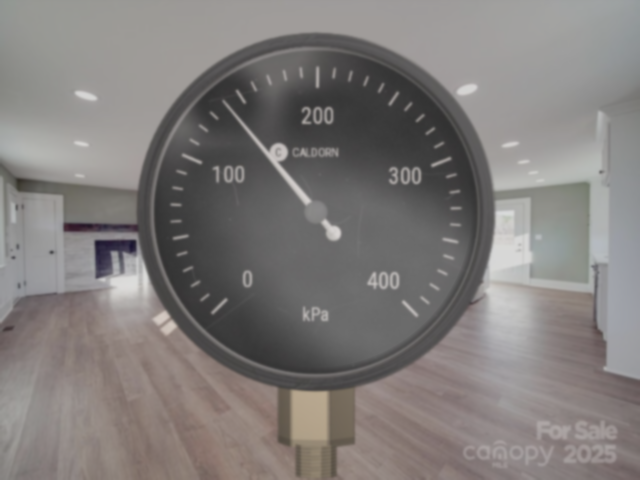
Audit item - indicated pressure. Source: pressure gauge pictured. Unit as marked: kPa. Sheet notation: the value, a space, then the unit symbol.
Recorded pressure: 140 kPa
